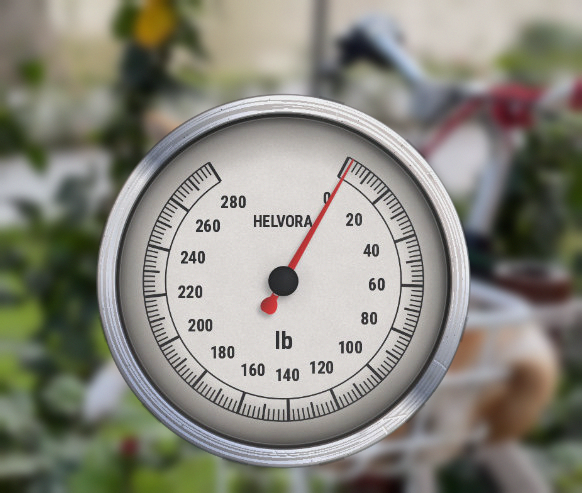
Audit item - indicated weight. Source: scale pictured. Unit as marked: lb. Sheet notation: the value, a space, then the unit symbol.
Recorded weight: 2 lb
